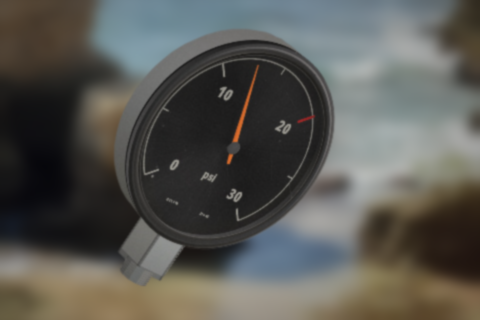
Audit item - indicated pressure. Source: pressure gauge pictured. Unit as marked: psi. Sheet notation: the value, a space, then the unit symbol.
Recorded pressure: 12.5 psi
